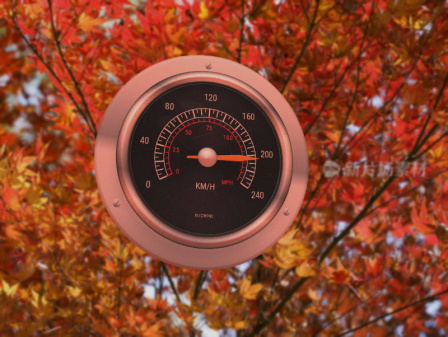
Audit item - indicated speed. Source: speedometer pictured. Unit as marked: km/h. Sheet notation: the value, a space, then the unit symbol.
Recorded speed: 205 km/h
